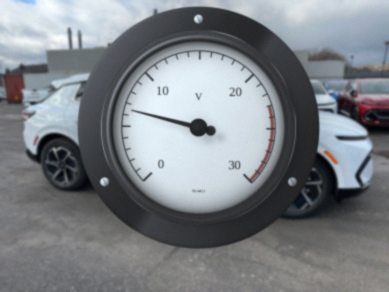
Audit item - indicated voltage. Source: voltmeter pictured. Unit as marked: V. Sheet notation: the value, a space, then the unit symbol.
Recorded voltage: 6.5 V
